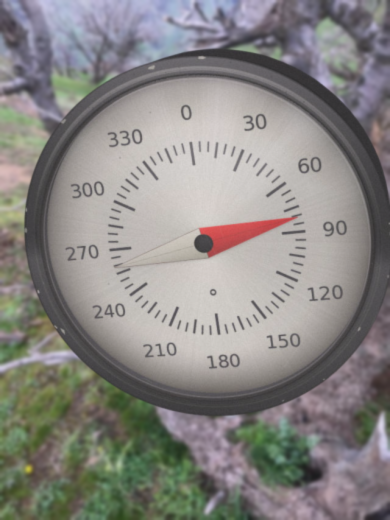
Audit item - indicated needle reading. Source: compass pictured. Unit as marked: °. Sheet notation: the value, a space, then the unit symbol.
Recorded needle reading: 80 °
